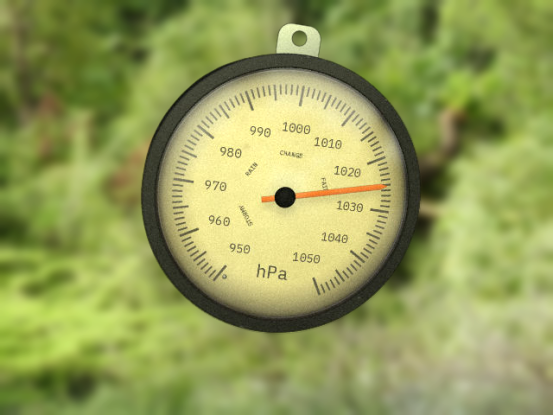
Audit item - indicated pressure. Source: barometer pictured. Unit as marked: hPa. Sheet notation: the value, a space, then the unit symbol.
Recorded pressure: 1025 hPa
